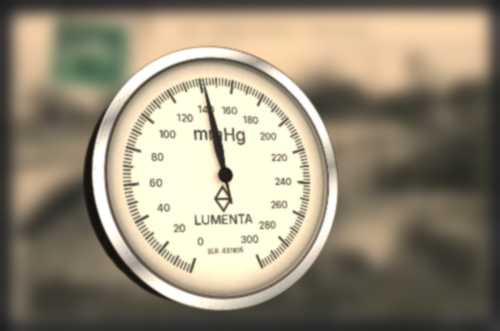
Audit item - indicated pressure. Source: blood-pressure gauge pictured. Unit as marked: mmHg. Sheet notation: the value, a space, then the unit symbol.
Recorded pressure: 140 mmHg
